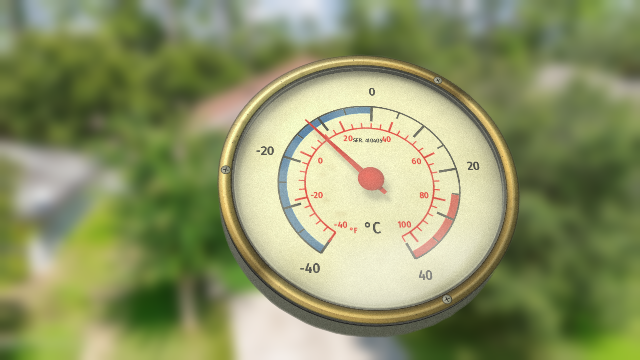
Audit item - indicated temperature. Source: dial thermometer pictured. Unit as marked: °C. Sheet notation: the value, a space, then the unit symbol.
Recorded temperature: -12.5 °C
